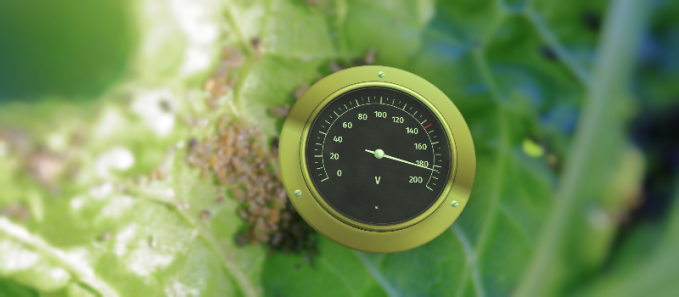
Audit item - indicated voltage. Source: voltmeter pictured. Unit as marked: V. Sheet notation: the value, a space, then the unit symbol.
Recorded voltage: 185 V
